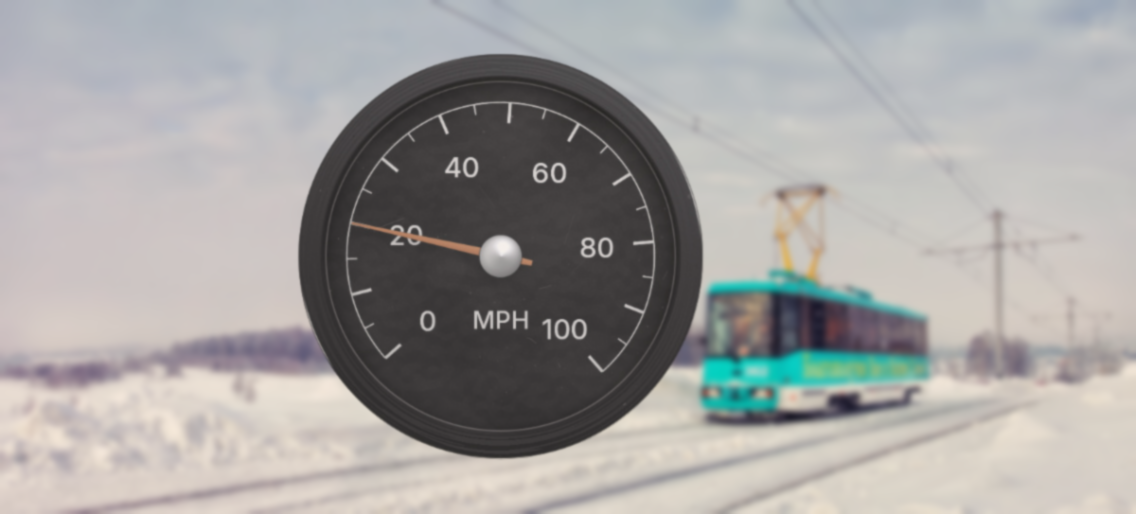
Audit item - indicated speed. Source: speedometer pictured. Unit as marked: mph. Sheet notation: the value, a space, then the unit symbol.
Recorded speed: 20 mph
